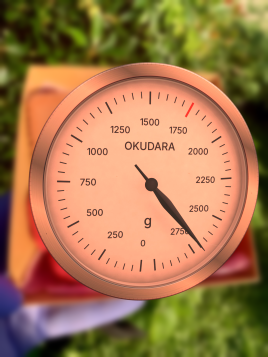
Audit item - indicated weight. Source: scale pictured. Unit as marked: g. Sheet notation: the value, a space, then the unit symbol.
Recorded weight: 2700 g
